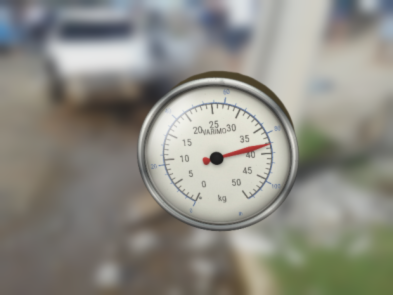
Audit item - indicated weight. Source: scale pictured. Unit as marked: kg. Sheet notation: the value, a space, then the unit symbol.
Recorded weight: 38 kg
